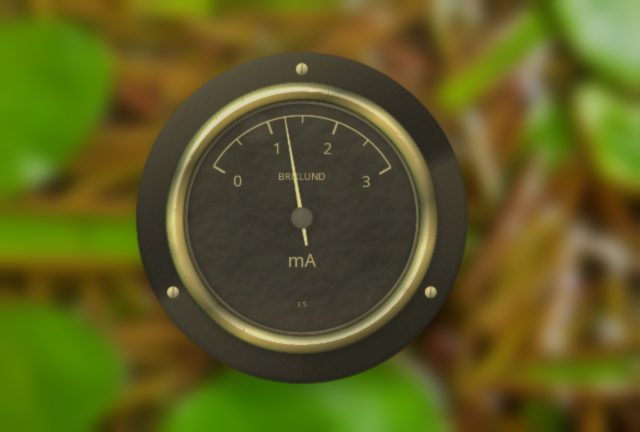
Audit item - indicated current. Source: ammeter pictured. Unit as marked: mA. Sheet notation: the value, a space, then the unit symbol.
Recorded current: 1.25 mA
